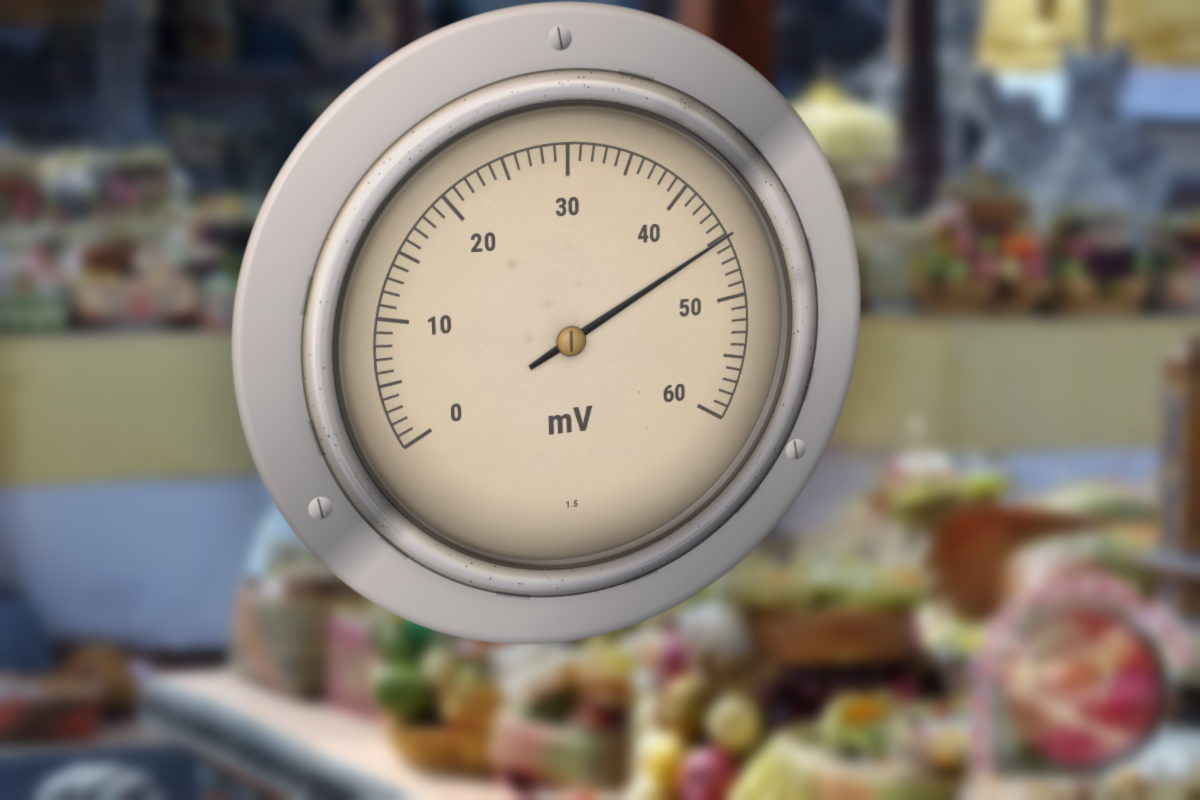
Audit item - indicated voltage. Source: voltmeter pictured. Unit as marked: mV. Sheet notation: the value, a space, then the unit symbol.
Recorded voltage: 45 mV
